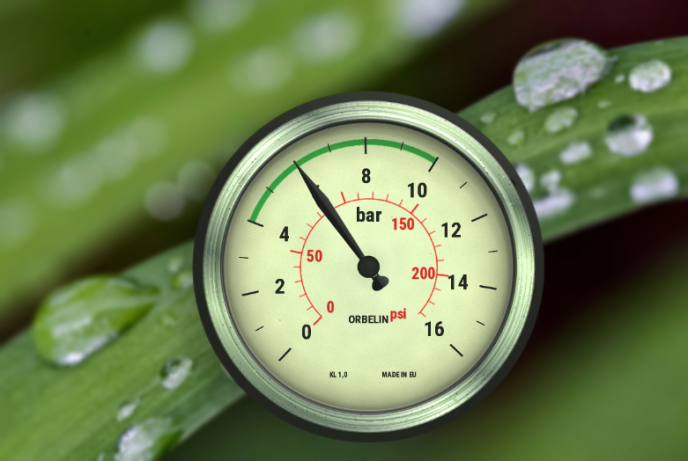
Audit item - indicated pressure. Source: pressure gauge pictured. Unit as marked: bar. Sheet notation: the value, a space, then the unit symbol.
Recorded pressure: 6 bar
